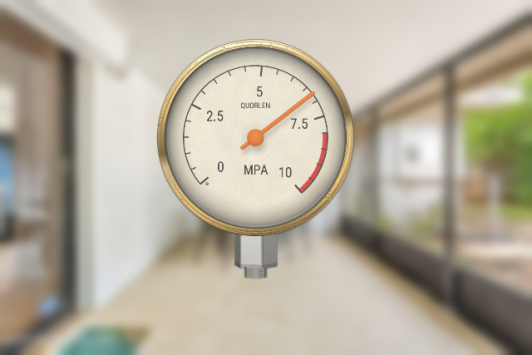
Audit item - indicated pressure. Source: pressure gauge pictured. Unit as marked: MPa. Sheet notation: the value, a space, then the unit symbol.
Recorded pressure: 6.75 MPa
